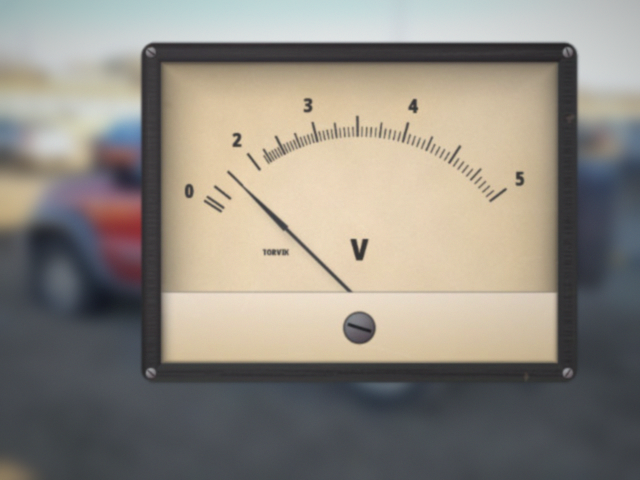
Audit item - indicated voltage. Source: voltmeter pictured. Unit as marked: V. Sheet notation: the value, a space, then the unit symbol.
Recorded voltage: 1.5 V
